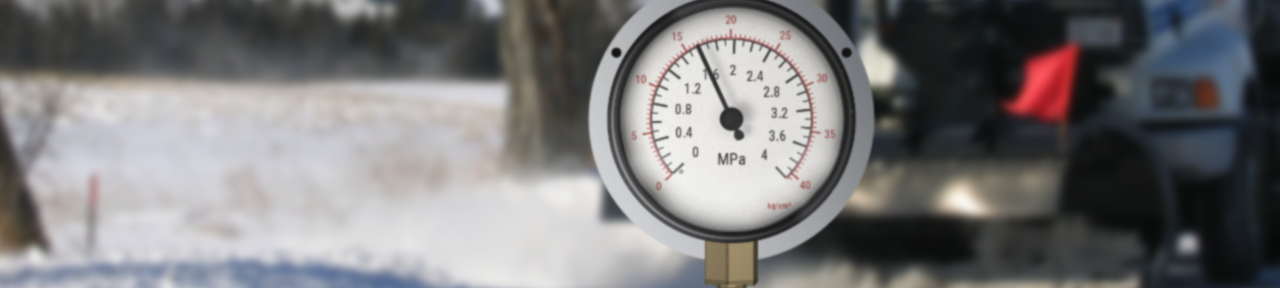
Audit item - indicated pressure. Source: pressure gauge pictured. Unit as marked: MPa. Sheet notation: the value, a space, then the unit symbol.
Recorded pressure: 1.6 MPa
